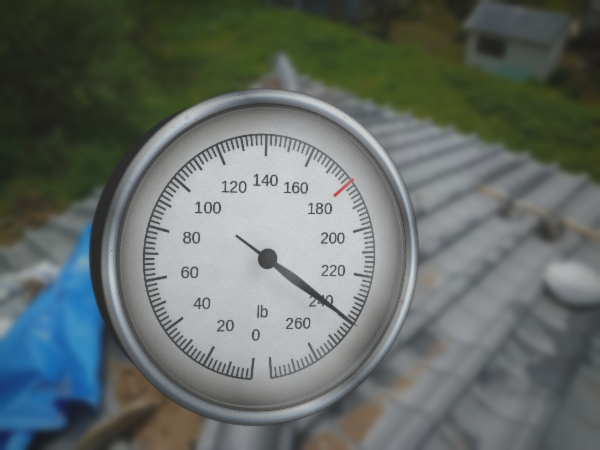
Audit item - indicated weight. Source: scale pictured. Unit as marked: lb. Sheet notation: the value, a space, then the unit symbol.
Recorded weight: 240 lb
